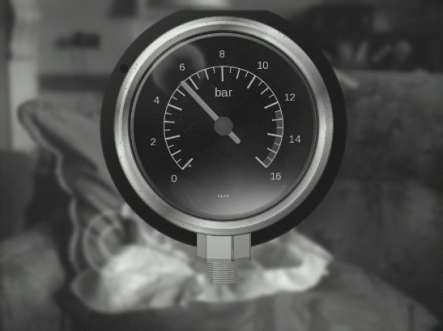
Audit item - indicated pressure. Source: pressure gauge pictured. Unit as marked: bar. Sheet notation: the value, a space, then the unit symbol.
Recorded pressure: 5.5 bar
